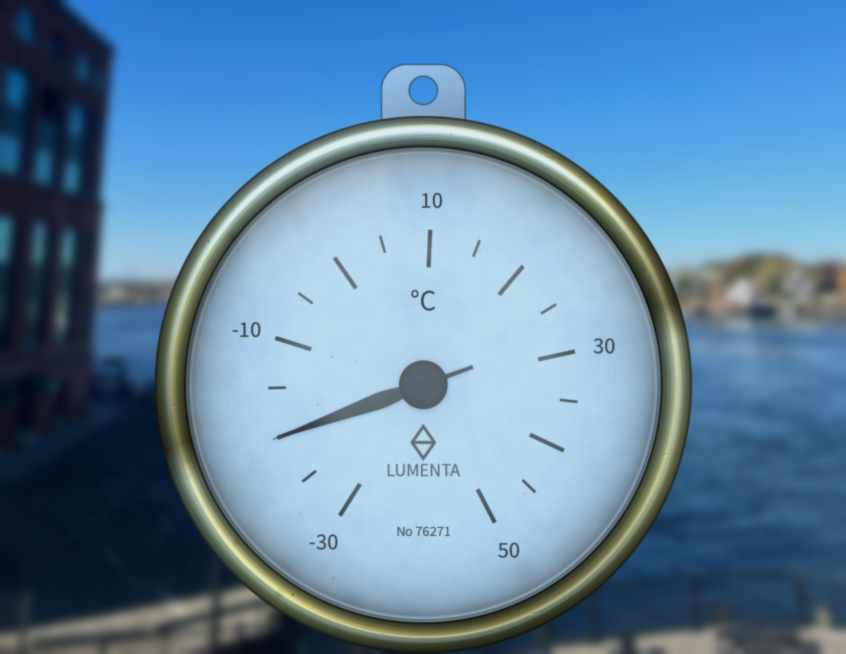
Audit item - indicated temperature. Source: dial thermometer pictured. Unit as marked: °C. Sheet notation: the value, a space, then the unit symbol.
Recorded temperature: -20 °C
